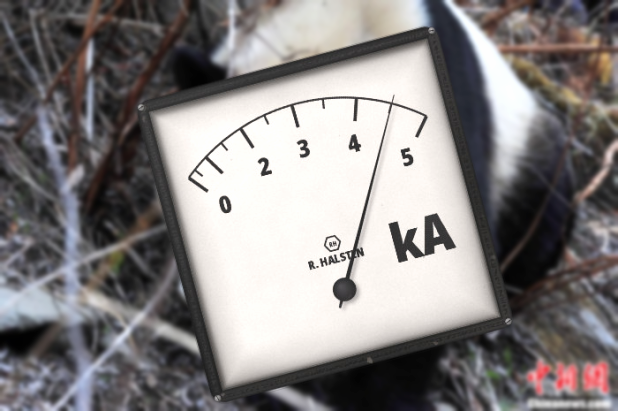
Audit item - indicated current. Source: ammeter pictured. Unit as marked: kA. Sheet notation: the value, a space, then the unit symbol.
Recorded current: 4.5 kA
